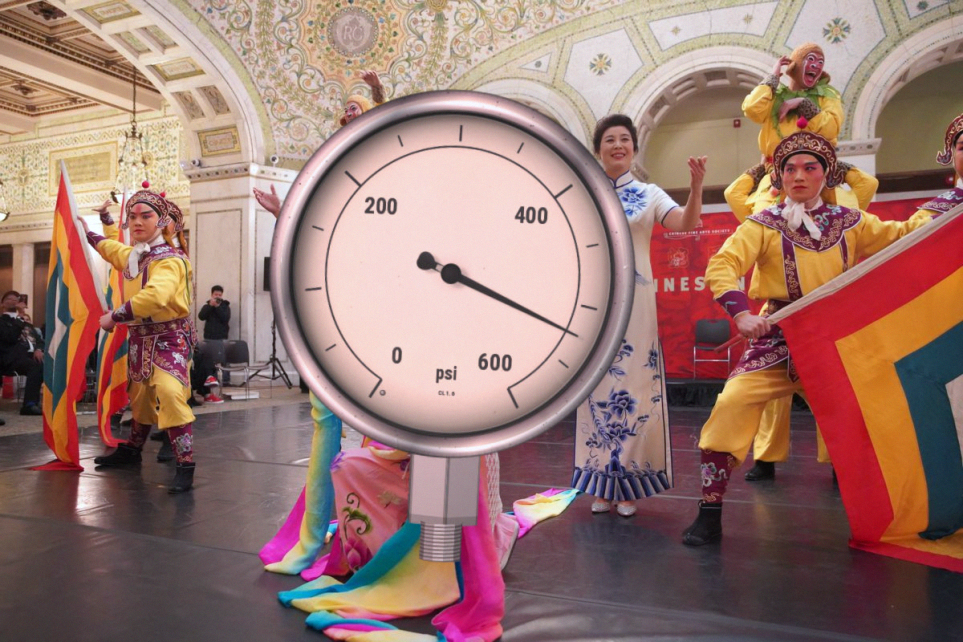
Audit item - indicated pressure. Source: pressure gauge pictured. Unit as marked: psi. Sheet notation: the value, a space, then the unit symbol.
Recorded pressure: 525 psi
